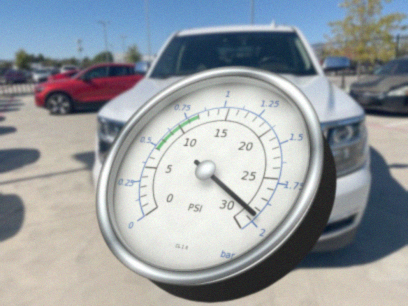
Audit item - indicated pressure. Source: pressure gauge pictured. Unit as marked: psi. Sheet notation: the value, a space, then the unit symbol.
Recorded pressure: 28.5 psi
